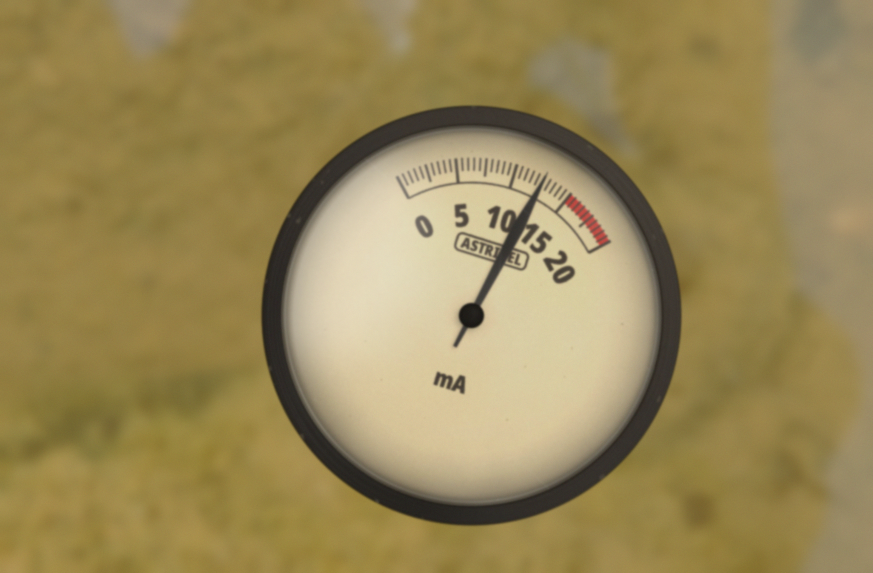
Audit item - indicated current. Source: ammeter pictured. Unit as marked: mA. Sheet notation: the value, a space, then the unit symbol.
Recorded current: 12.5 mA
